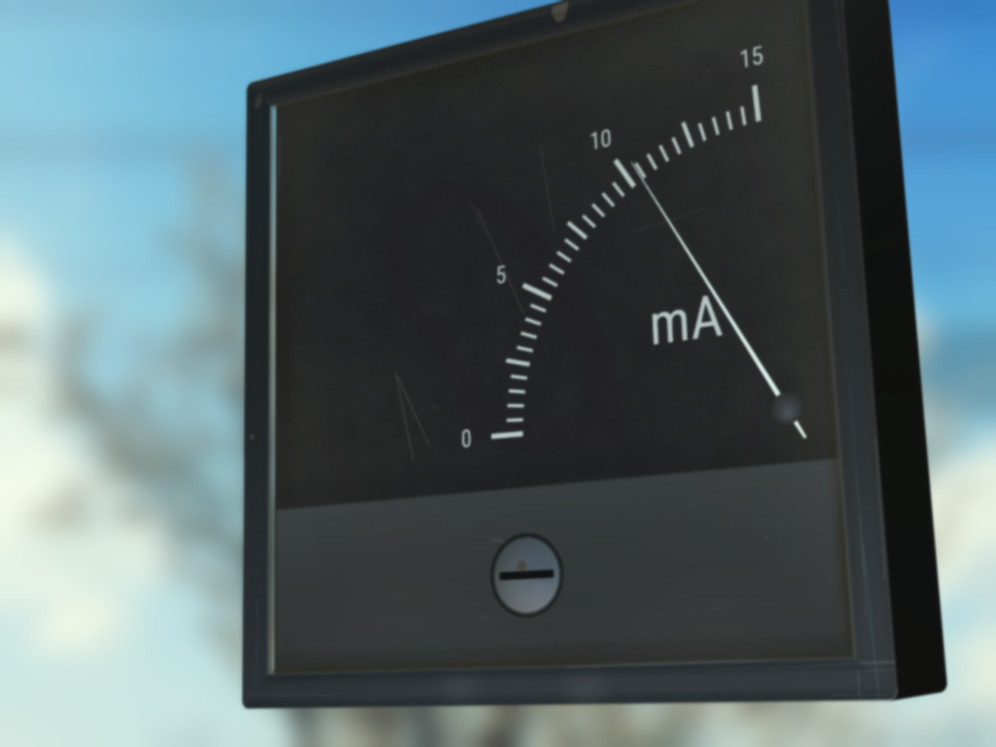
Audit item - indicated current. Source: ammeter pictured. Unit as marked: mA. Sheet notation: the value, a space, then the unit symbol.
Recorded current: 10.5 mA
